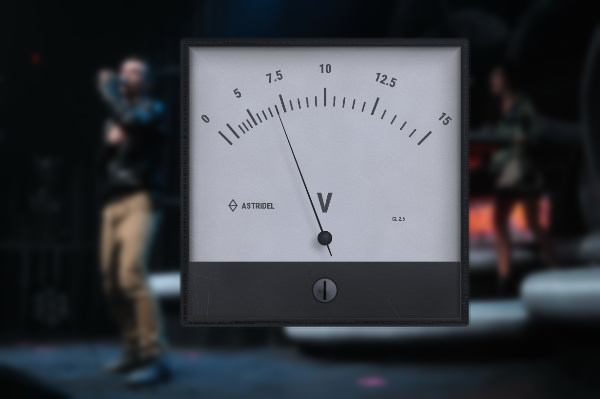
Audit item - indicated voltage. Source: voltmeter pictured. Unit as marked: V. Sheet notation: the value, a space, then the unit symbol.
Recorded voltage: 7 V
